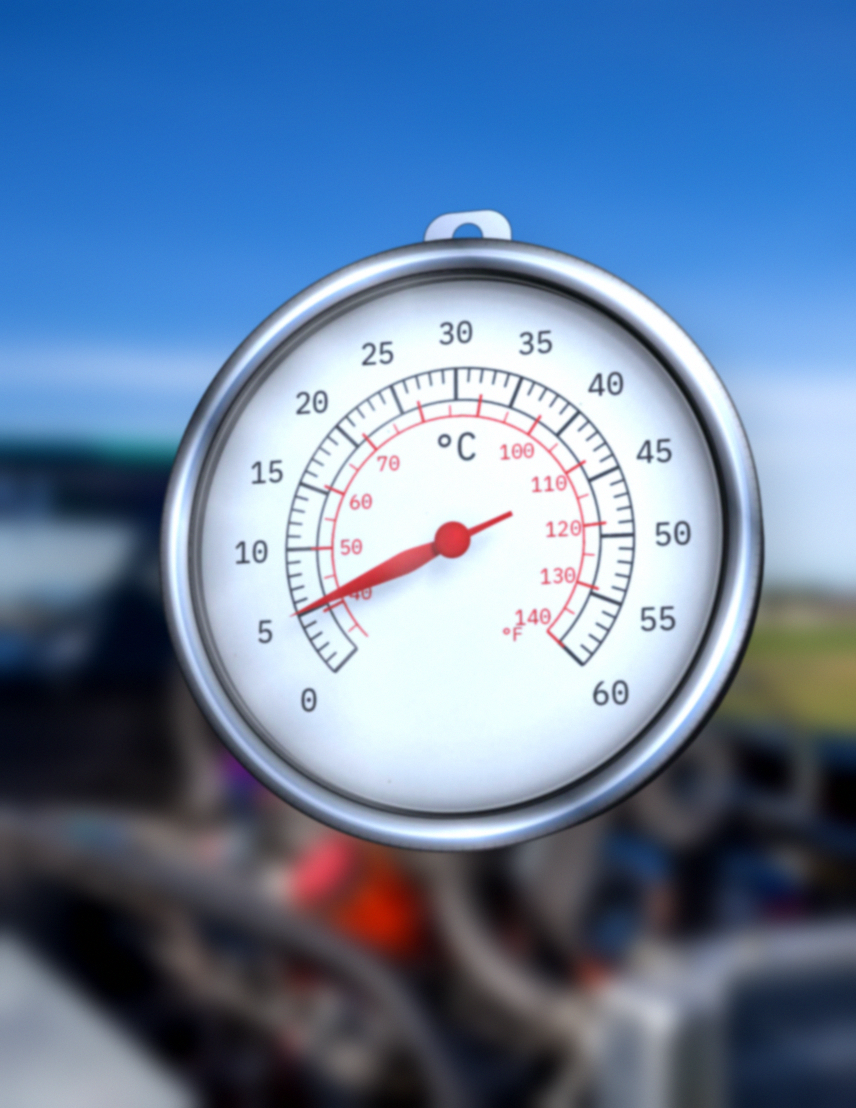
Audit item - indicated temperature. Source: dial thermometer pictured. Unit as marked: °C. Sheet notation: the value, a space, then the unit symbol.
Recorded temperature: 5 °C
